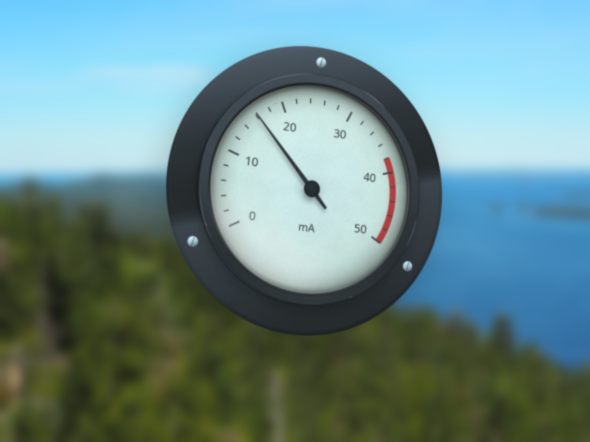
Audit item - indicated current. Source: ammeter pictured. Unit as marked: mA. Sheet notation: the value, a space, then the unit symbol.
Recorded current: 16 mA
